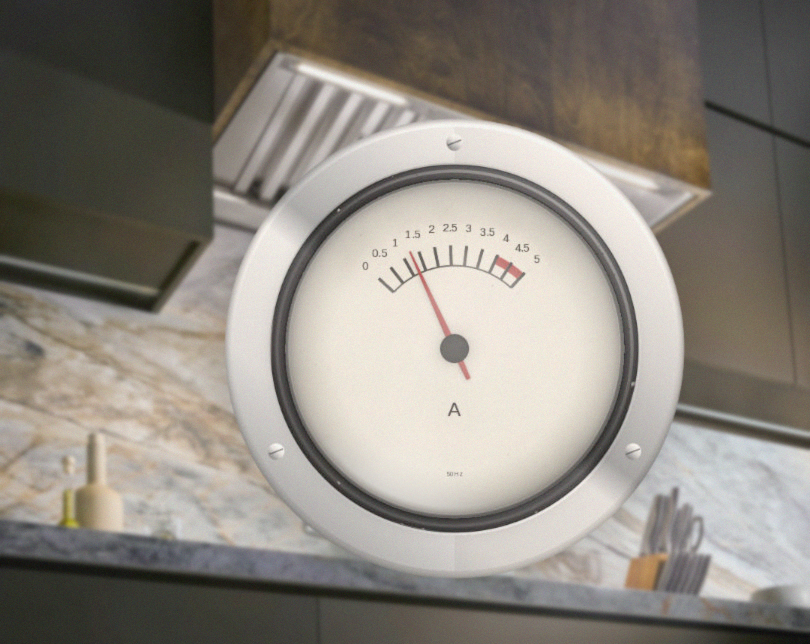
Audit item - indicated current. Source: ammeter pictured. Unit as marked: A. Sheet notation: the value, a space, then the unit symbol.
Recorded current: 1.25 A
